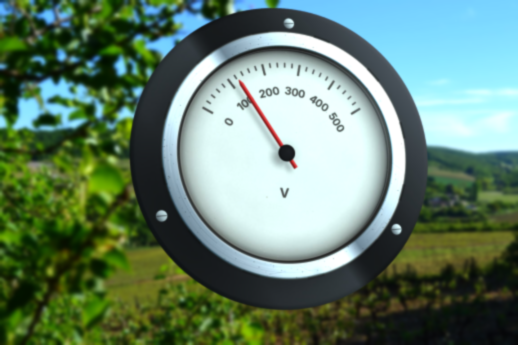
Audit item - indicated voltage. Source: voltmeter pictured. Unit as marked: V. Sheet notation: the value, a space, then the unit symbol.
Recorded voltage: 120 V
